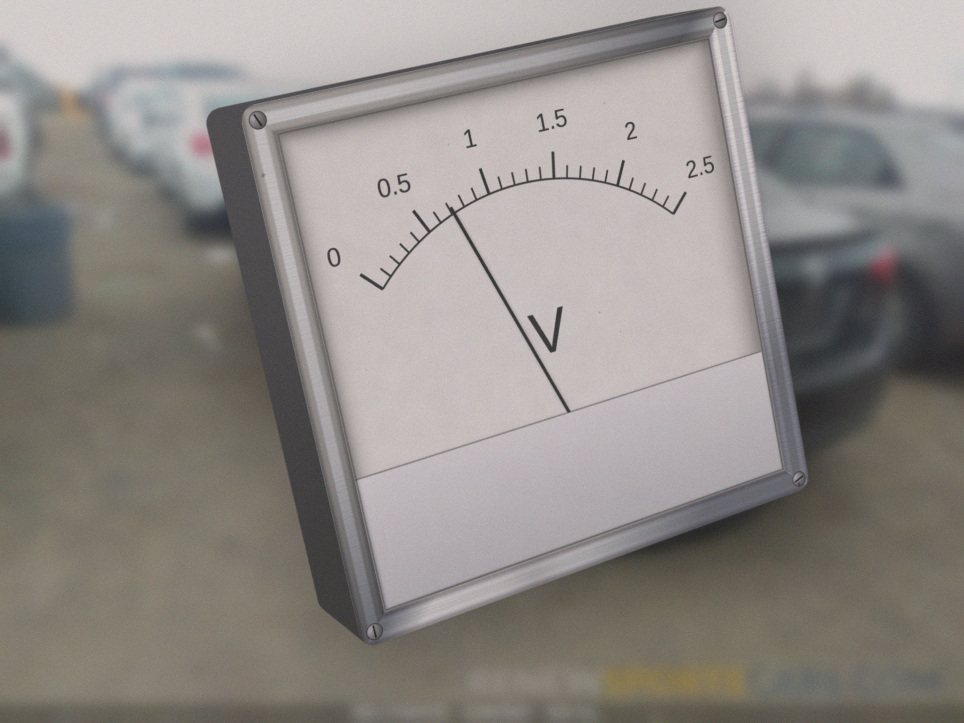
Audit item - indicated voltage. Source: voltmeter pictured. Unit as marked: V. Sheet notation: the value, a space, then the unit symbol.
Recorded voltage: 0.7 V
